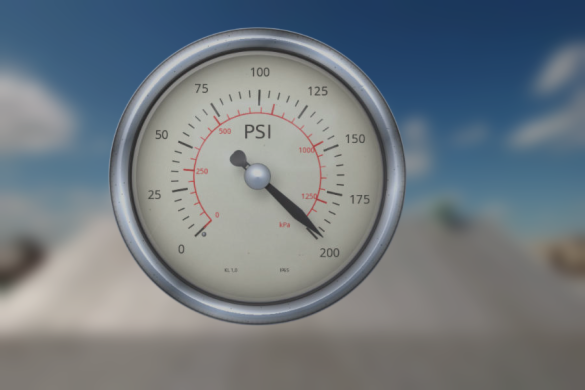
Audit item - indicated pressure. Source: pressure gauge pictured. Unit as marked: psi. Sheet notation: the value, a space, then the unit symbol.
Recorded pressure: 197.5 psi
